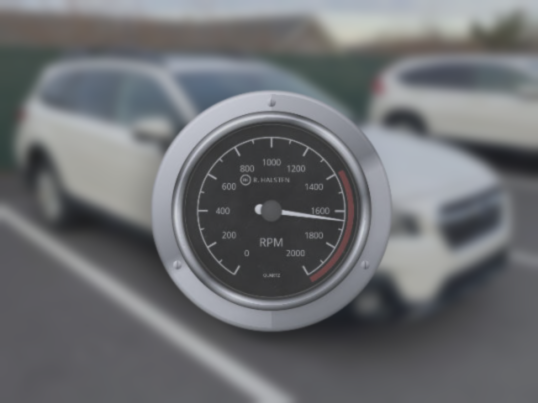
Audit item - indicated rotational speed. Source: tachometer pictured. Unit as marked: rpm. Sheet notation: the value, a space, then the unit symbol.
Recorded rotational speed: 1650 rpm
